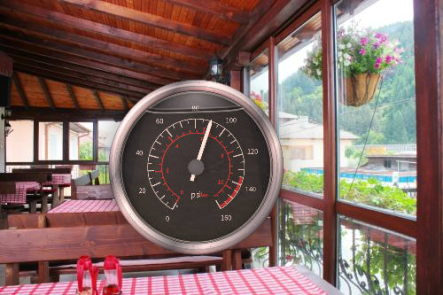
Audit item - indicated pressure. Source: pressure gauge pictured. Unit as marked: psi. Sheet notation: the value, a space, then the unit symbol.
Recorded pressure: 90 psi
